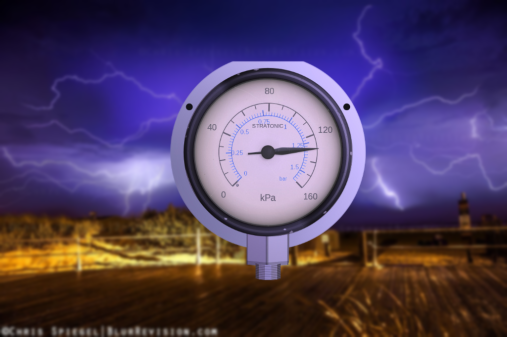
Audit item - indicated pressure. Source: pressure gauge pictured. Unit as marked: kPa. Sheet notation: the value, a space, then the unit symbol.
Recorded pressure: 130 kPa
